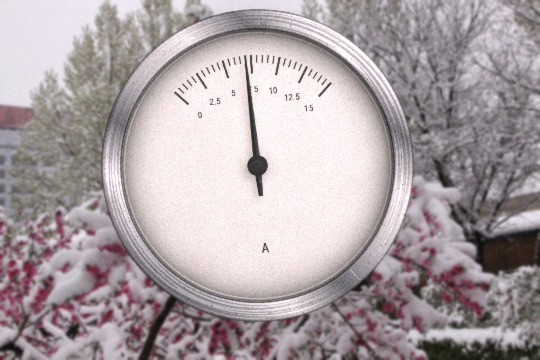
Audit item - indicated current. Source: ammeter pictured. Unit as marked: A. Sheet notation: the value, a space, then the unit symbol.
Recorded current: 7 A
